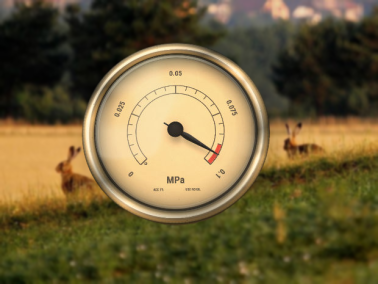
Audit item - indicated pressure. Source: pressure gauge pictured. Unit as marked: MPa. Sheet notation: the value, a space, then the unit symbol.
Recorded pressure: 0.095 MPa
